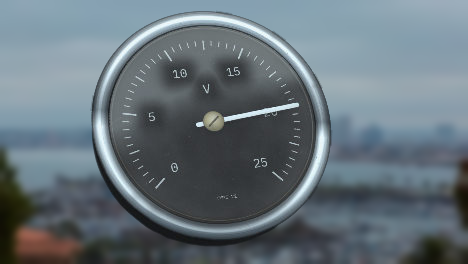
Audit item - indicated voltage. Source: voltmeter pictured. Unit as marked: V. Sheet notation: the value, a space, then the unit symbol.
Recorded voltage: 20 V
